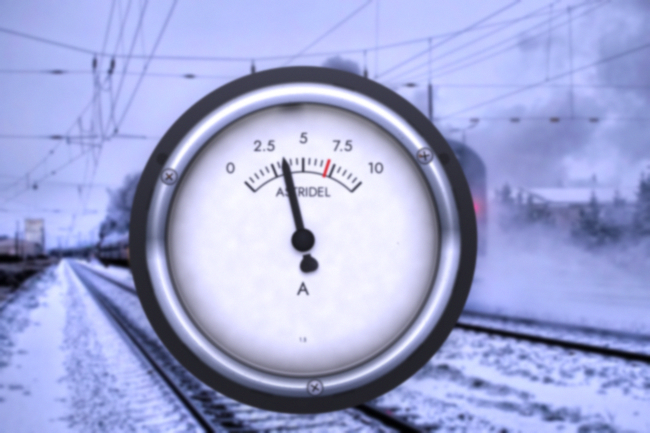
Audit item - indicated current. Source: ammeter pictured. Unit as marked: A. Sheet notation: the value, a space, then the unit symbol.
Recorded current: 3.5 A
